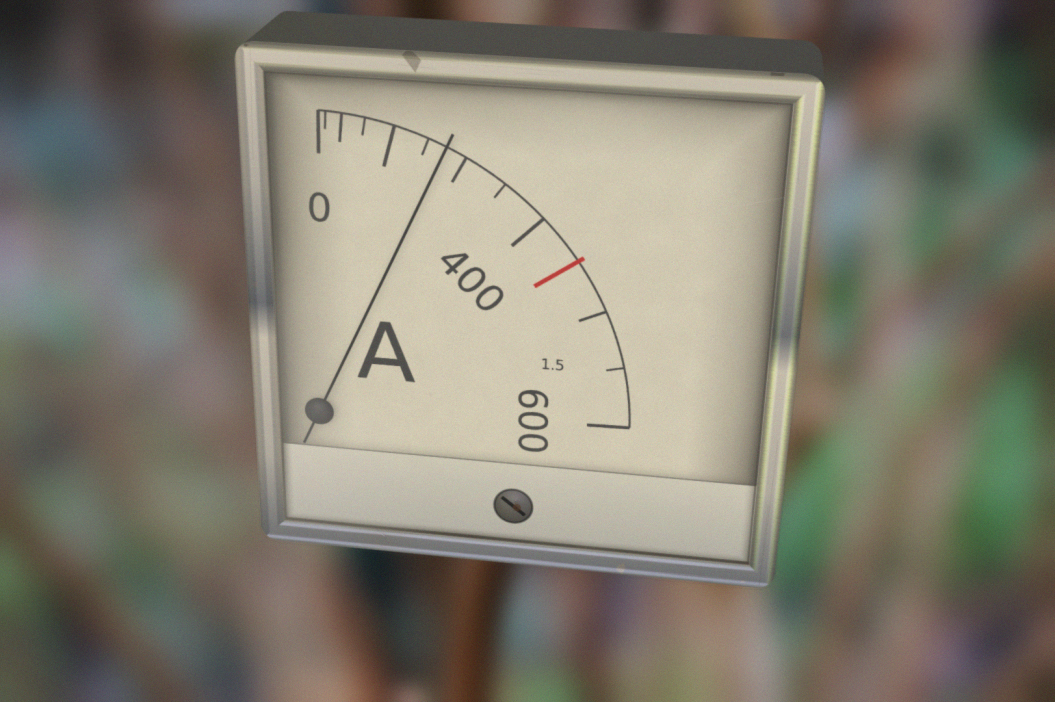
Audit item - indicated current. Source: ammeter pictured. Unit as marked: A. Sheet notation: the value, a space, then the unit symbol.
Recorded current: 275 A
